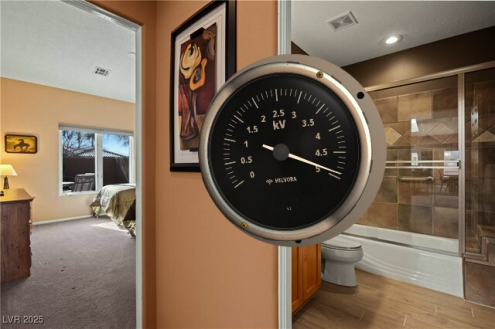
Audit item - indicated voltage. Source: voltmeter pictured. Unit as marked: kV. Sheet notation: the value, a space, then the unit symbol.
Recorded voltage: 4.9 kV
